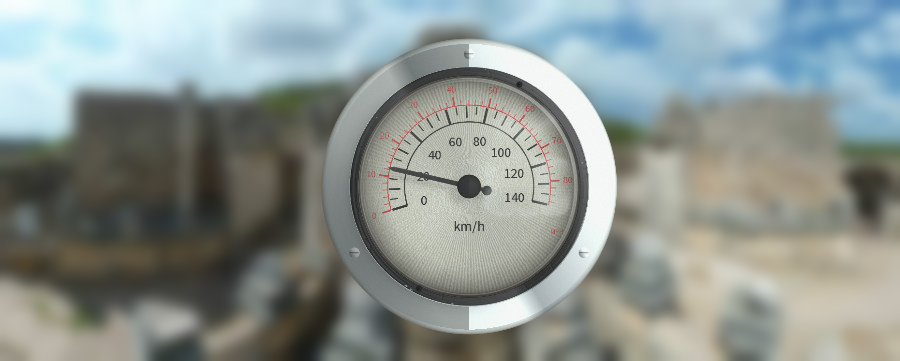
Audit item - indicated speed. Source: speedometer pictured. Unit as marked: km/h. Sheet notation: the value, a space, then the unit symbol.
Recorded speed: 20 km/h
